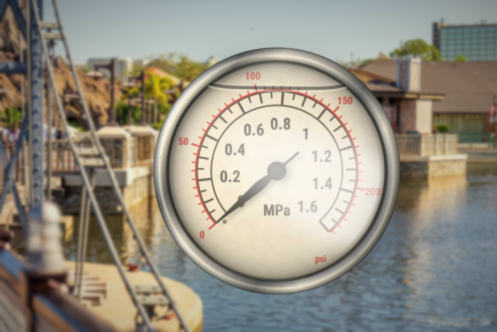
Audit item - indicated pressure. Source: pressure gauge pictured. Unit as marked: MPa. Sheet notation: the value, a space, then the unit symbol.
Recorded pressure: 0 MPa
